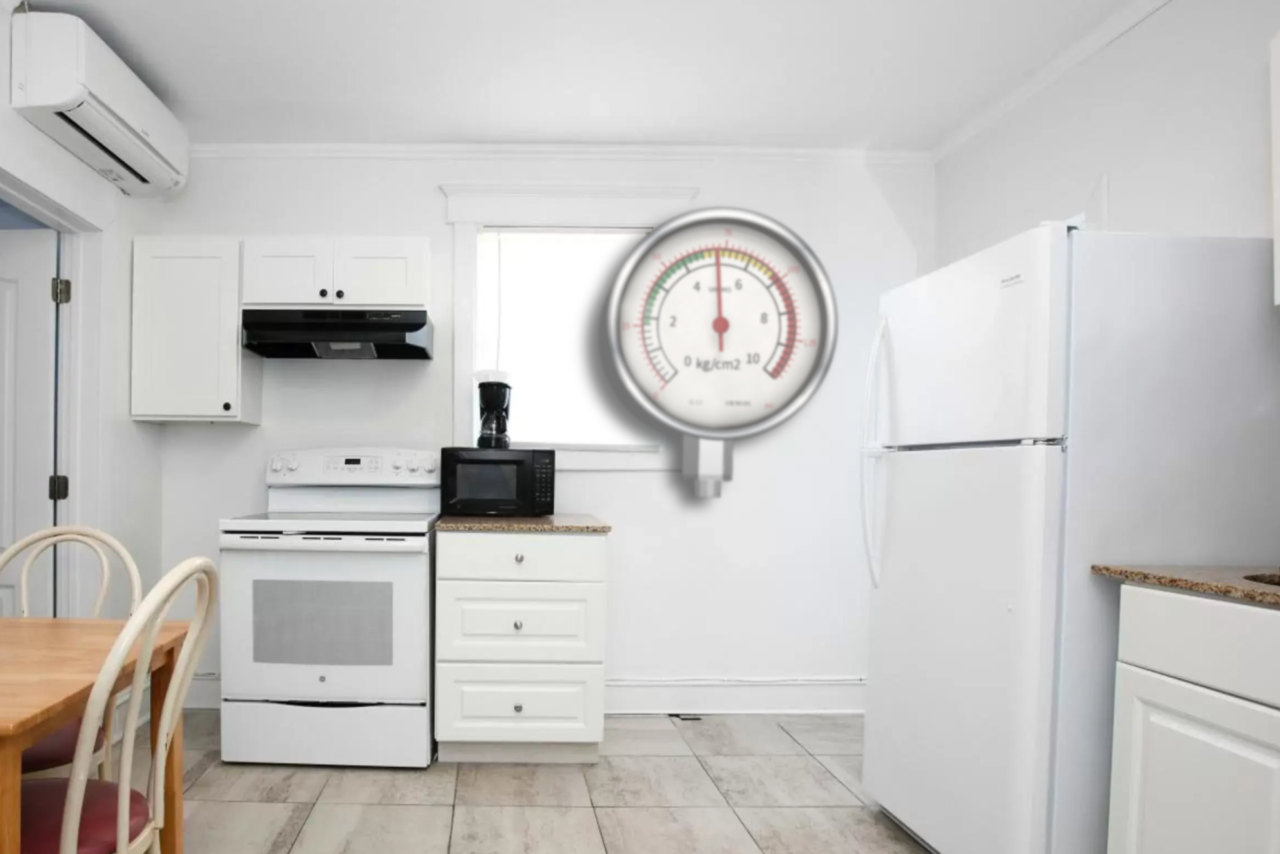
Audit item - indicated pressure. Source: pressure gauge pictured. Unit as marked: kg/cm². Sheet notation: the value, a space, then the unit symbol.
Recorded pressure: 5 kg/cm²
